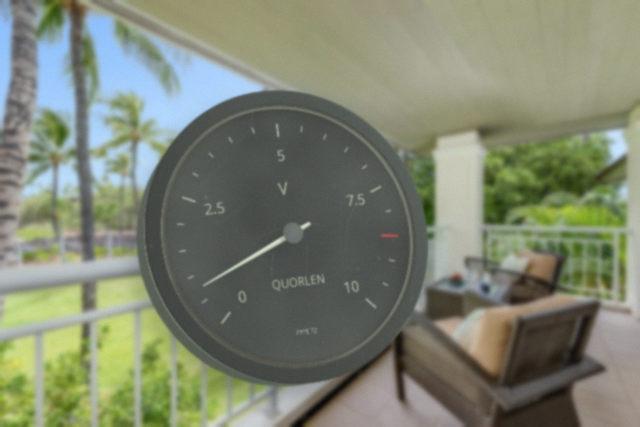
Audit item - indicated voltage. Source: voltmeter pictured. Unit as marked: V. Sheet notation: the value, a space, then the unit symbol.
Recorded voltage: 0.75 V
